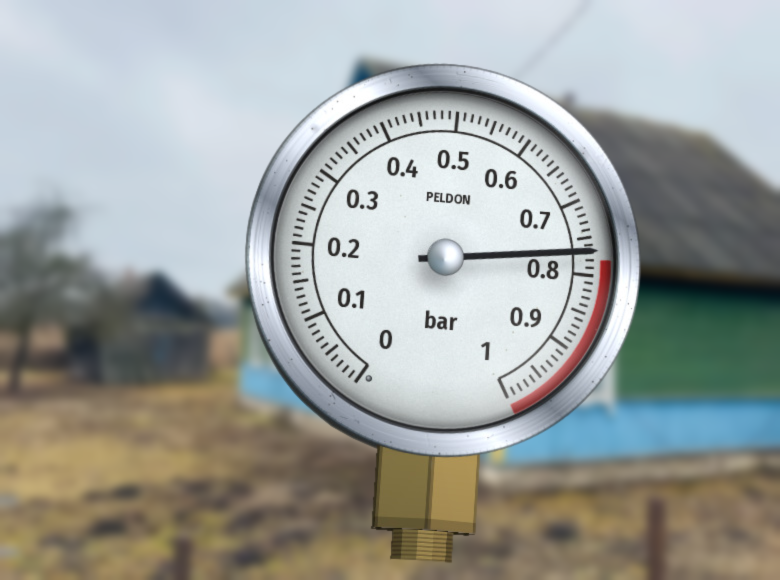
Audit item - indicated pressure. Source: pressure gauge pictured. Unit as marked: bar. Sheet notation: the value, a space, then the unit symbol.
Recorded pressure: 0.77 bar
